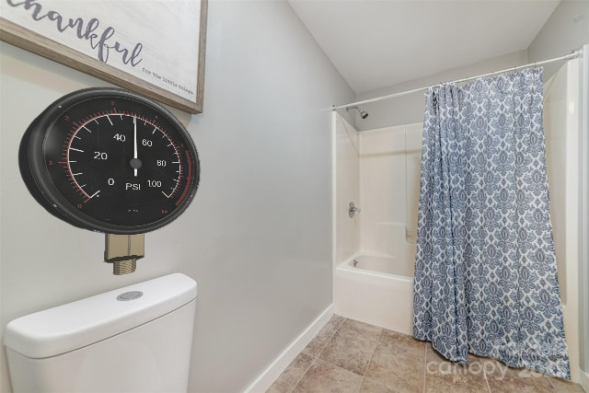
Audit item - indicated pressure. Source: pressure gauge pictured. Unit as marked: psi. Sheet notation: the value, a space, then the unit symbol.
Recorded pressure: 50 psi
